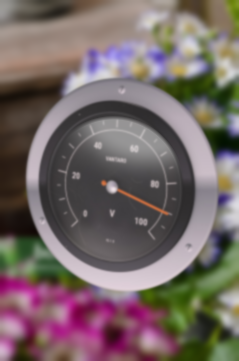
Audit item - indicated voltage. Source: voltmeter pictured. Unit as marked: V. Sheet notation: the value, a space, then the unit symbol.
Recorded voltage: 90 V
